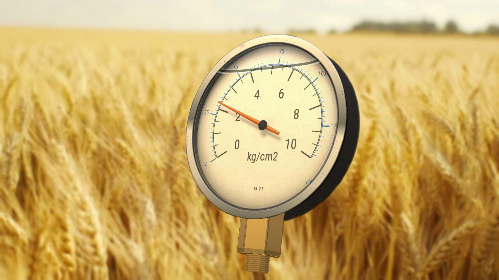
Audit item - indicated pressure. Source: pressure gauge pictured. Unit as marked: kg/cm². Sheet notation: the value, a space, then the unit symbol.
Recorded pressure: 2.25 kg/cm²
